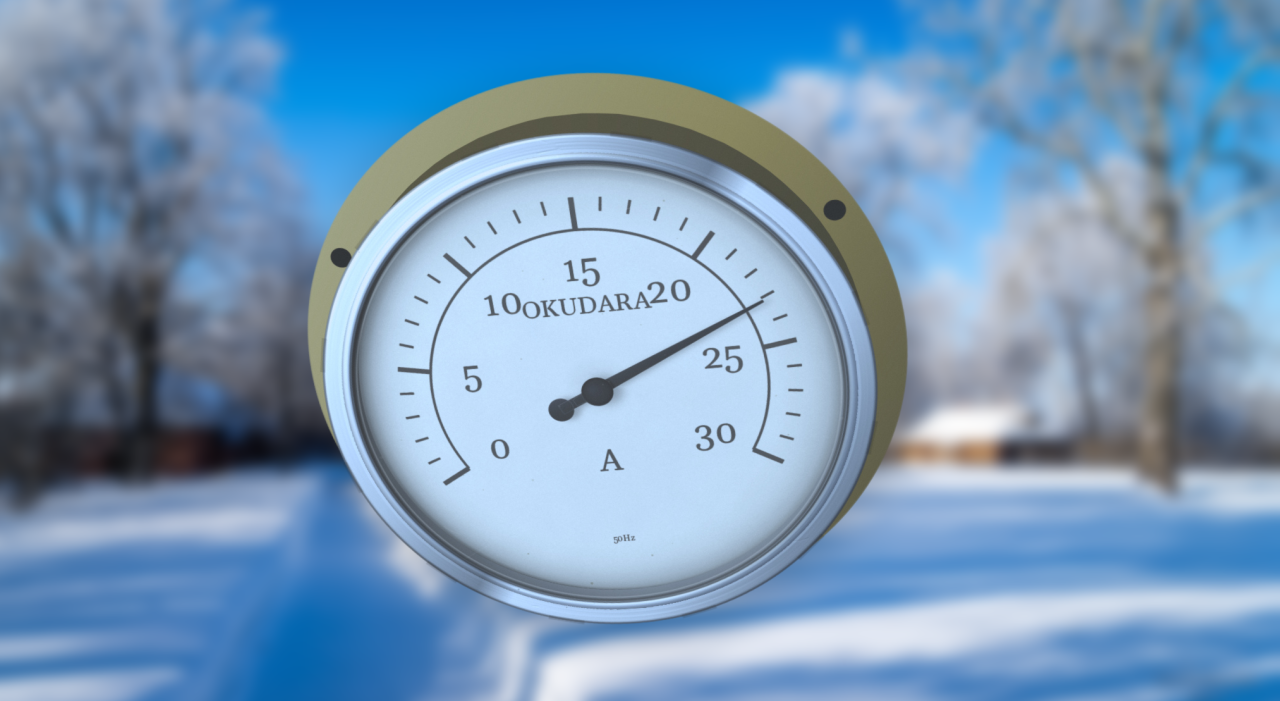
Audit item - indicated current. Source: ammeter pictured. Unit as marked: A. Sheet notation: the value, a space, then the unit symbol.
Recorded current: 23 A
